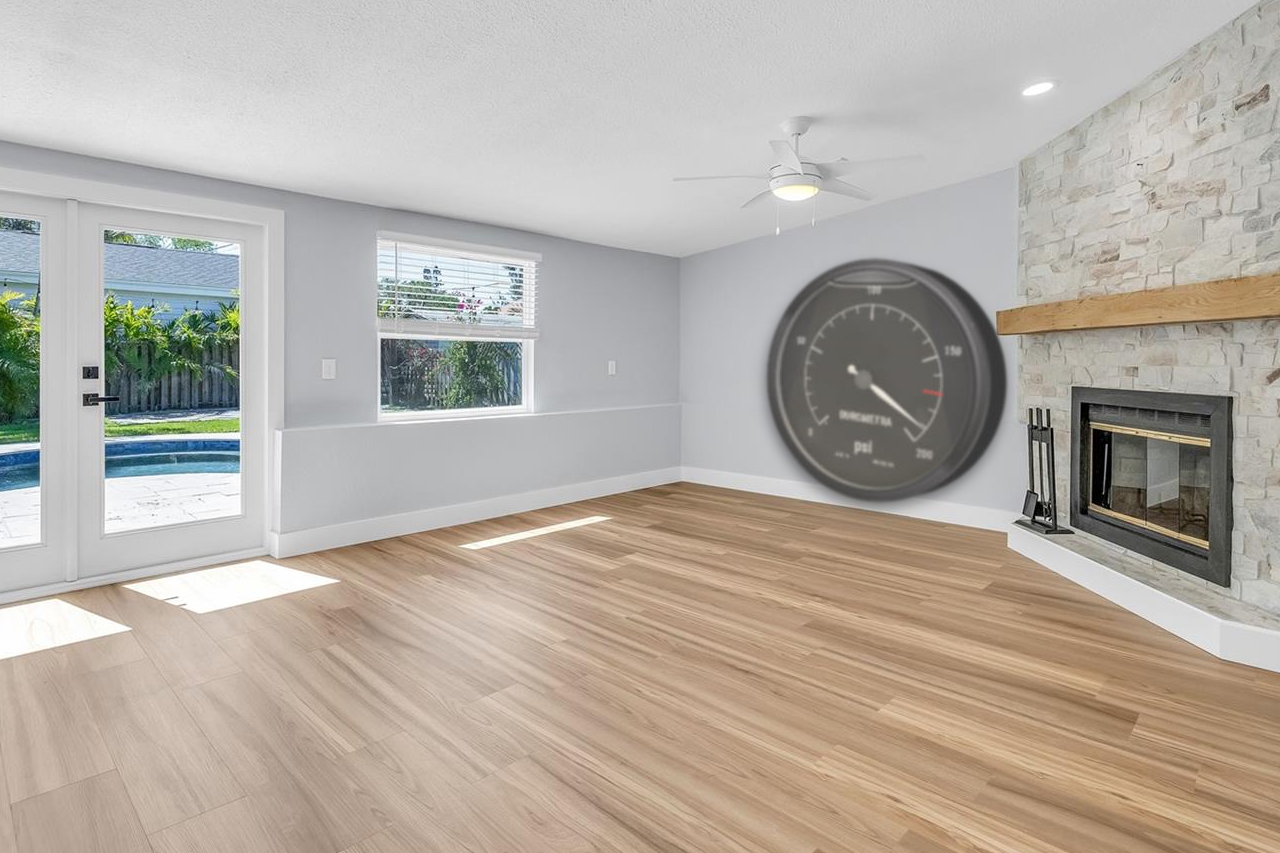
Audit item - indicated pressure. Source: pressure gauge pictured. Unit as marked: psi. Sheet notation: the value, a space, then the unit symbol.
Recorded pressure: 190 psi
